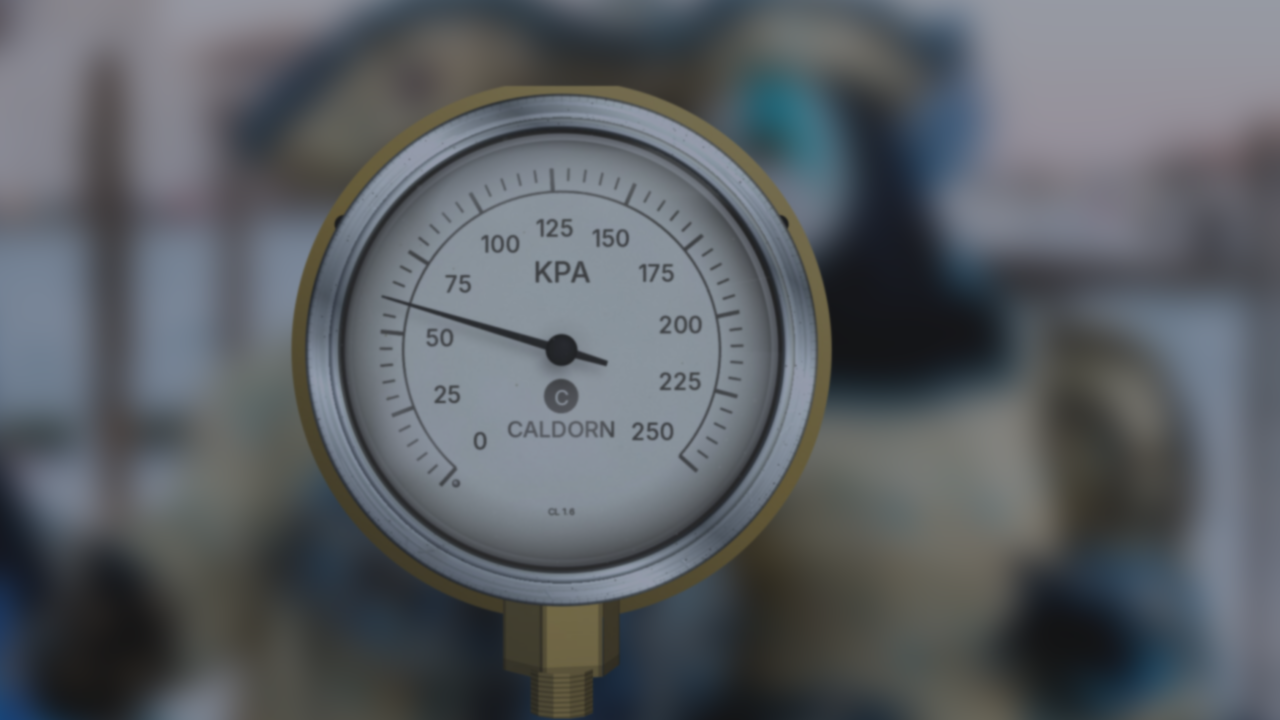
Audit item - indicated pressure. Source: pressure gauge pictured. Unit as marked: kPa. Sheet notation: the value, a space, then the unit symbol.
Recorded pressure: 60 kPa
